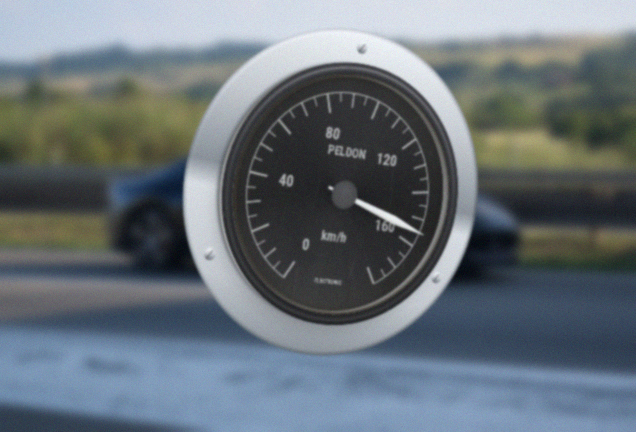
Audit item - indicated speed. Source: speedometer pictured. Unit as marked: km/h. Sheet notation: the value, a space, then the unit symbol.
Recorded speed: 155 km/h
